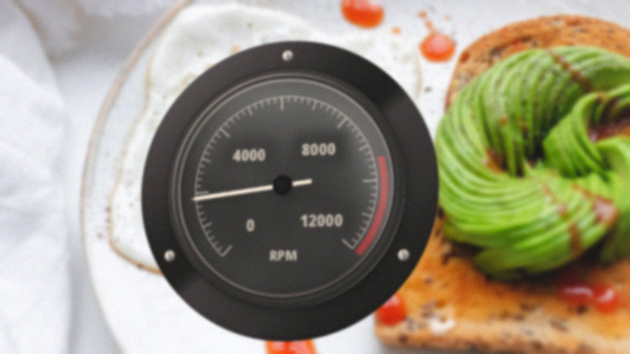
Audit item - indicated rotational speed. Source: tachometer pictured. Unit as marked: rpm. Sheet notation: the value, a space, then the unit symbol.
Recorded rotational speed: 1800 rpm
